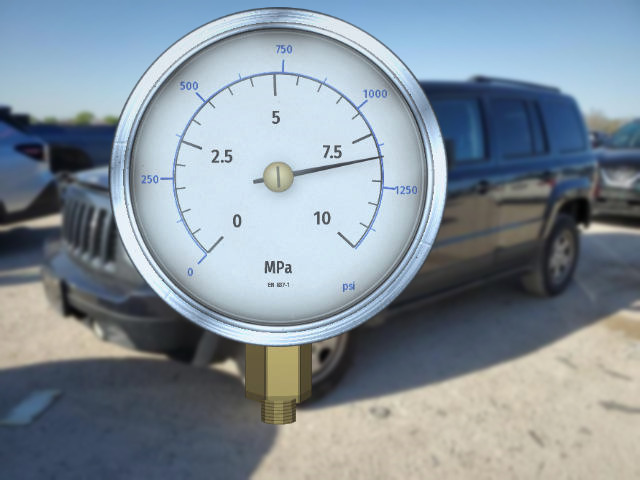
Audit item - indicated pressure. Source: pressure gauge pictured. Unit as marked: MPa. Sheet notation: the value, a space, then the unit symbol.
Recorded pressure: 8 MPa
